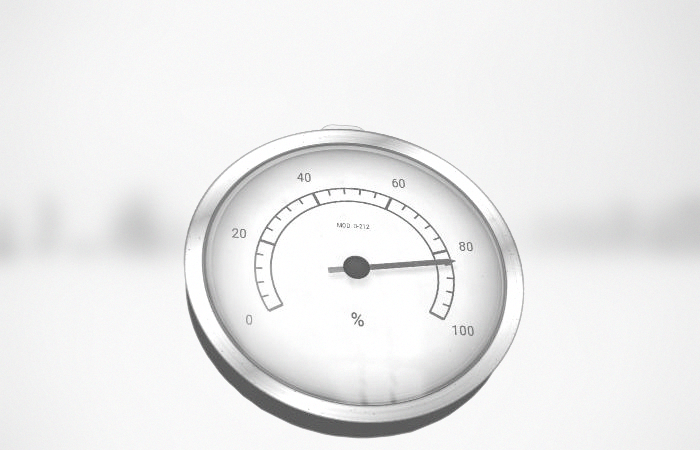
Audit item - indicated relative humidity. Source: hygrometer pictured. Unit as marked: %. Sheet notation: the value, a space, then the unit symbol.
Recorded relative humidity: 84 %
